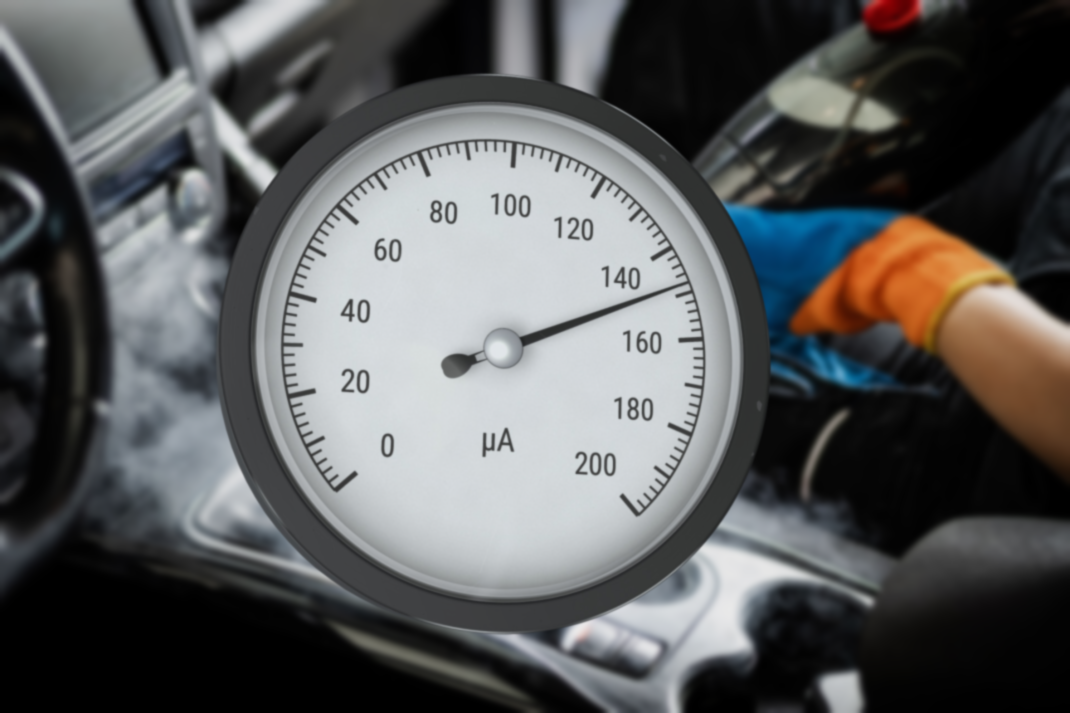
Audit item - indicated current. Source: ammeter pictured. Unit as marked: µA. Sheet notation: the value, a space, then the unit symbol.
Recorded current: 148 µA
